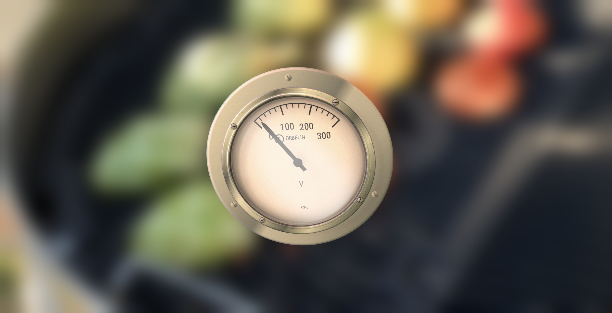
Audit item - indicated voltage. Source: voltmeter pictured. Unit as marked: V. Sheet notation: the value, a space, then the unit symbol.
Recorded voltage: 20 V
